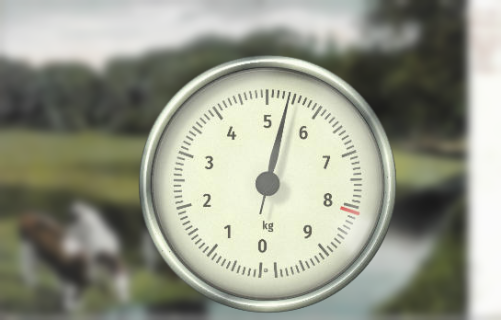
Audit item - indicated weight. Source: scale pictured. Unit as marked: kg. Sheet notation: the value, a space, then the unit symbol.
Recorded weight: 5.4 kg
